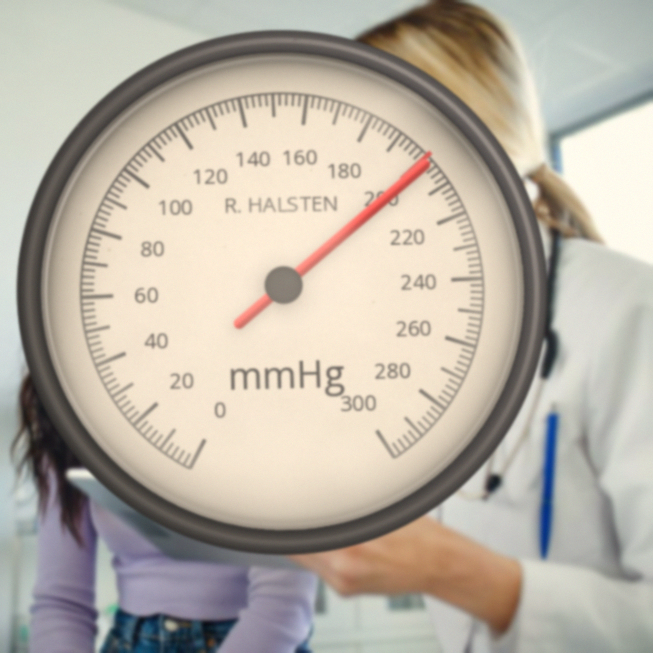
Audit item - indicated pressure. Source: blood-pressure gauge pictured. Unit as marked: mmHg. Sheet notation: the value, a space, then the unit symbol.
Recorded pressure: 202 mmHg
